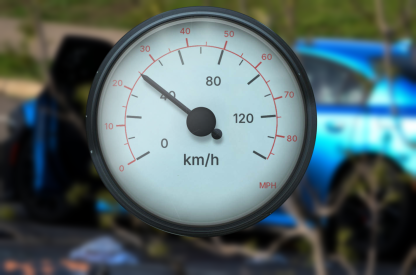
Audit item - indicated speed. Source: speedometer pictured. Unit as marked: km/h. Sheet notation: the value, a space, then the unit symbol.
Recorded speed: 40 km/h
